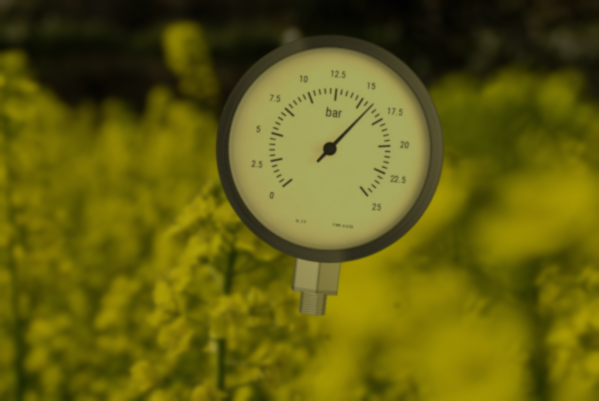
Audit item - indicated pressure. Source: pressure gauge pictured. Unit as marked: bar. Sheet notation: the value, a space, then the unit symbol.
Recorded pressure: 16 bar
